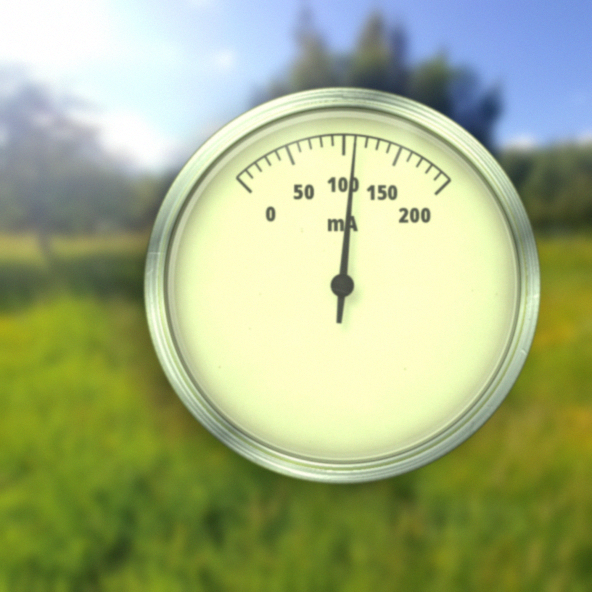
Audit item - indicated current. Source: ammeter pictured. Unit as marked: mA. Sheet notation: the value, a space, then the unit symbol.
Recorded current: 110 mA
